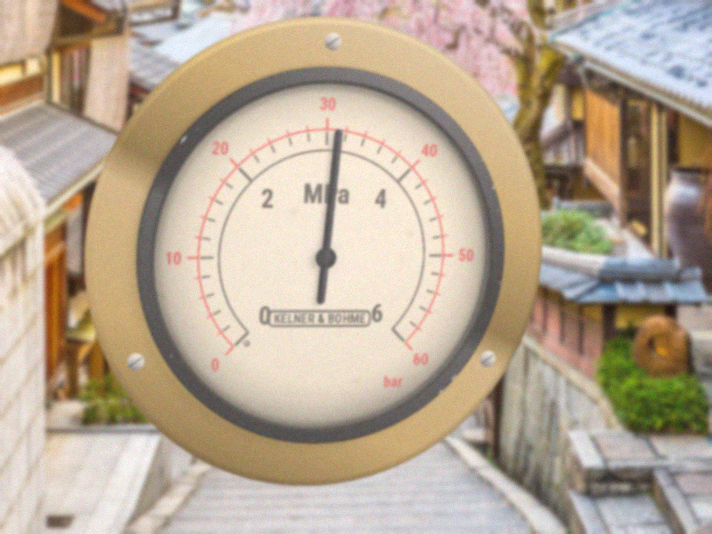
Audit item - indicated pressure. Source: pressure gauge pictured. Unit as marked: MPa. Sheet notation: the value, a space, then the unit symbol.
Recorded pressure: 3.1 MPa
